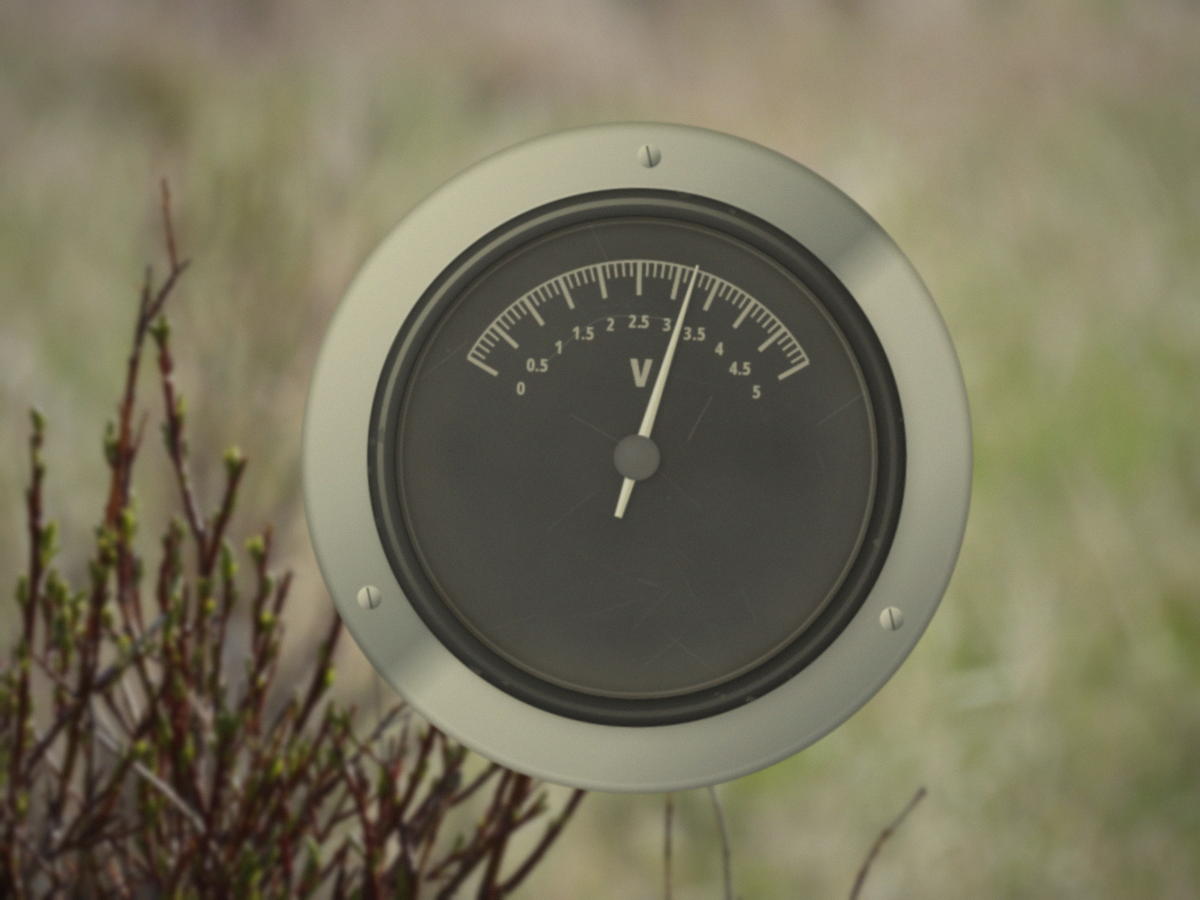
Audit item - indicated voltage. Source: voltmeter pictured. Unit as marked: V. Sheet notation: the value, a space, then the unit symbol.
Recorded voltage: 3.2 V
